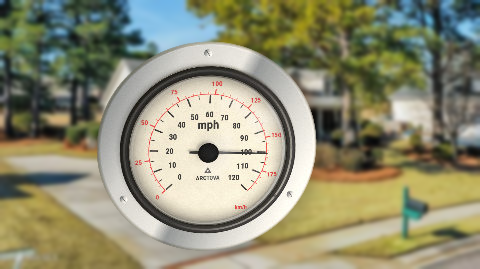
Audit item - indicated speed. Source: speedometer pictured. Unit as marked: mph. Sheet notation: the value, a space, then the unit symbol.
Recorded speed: 100 mph
